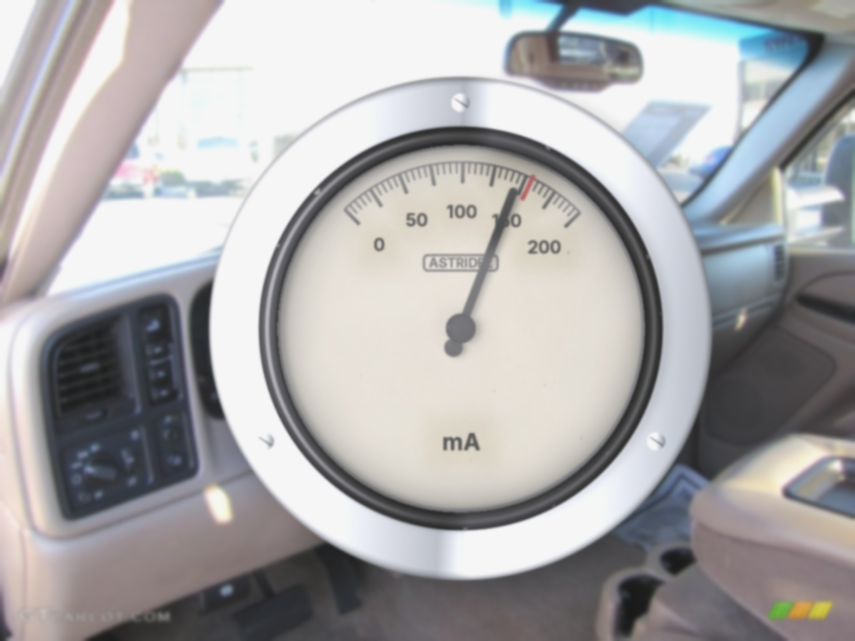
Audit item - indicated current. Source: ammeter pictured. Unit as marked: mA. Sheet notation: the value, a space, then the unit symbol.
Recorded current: 145 mA
